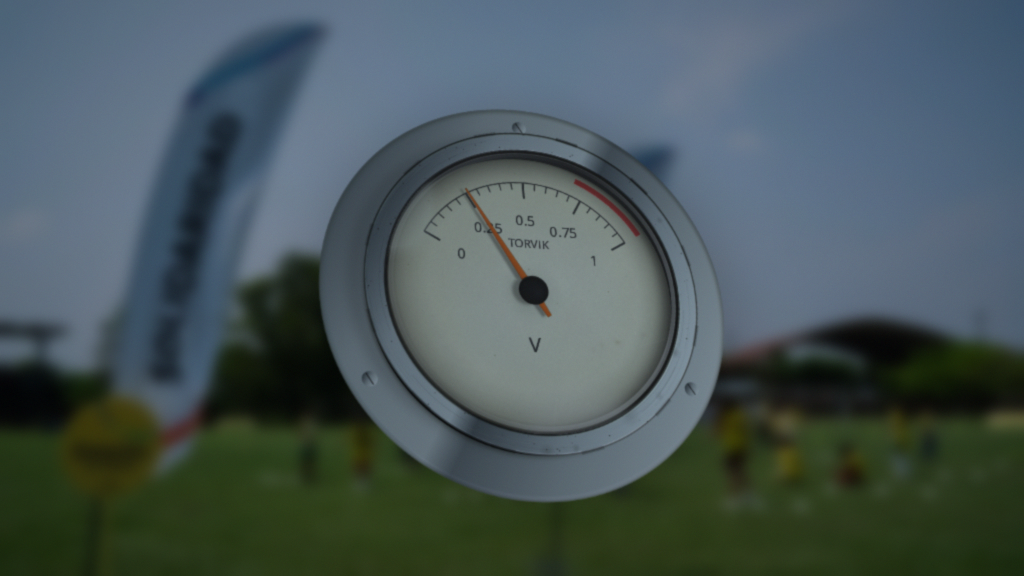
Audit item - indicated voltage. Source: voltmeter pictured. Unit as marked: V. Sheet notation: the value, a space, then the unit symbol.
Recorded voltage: 0.25 V
